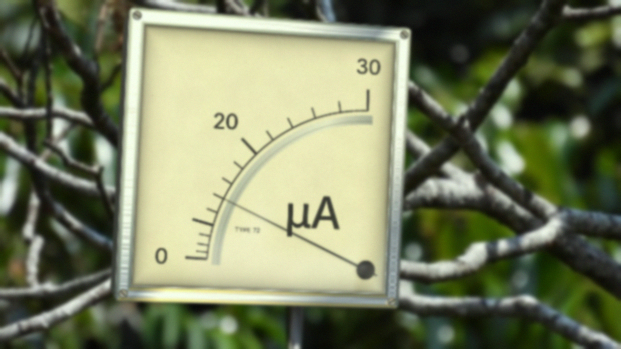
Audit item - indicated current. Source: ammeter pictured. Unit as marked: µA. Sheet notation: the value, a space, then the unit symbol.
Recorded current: 14 µA
